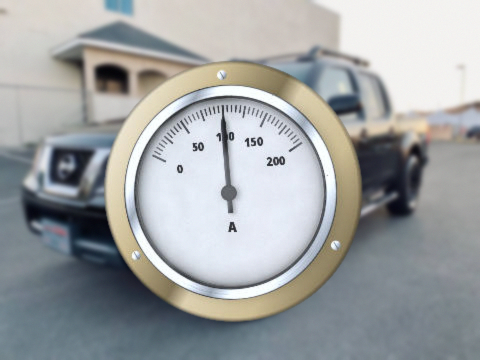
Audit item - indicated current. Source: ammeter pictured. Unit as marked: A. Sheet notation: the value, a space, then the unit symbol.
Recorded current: 100 A
